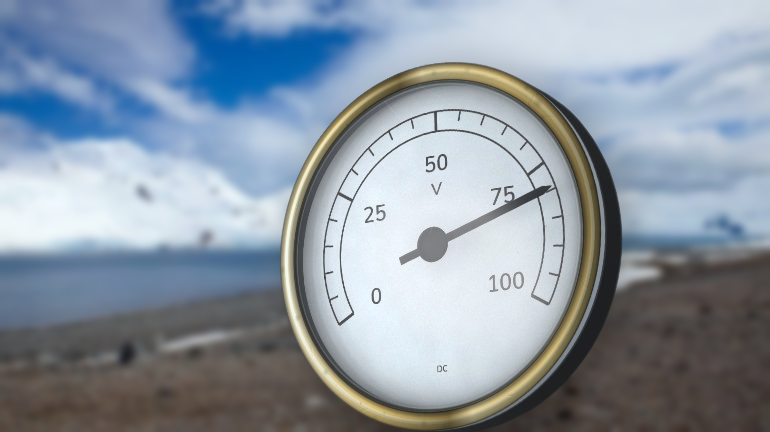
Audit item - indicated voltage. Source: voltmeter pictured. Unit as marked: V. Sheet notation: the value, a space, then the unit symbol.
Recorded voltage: 80 V
